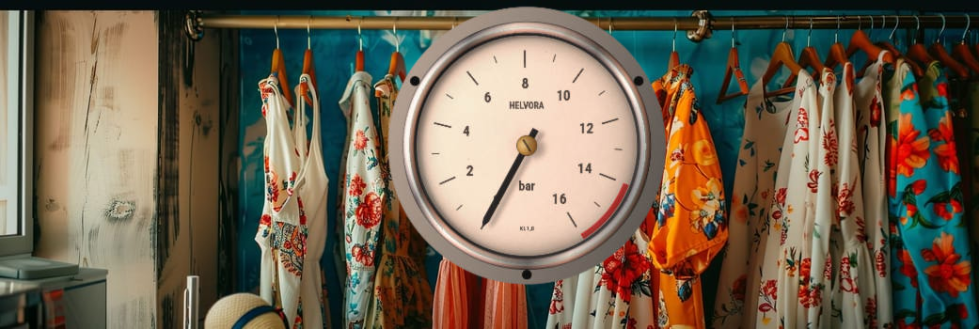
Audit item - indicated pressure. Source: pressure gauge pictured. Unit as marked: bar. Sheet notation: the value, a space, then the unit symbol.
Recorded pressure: 0 bar
